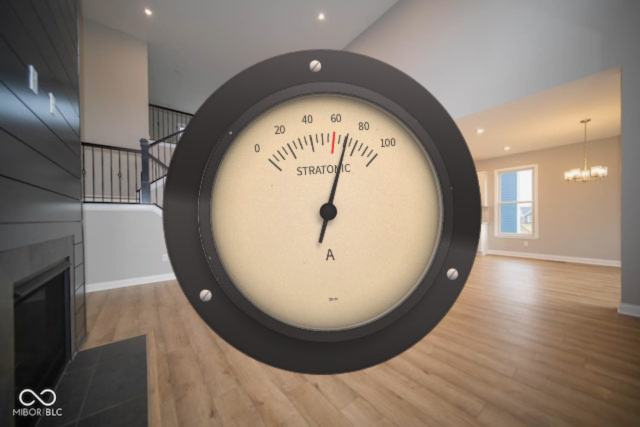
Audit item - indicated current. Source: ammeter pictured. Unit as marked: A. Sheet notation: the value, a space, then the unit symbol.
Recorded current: 70 A
